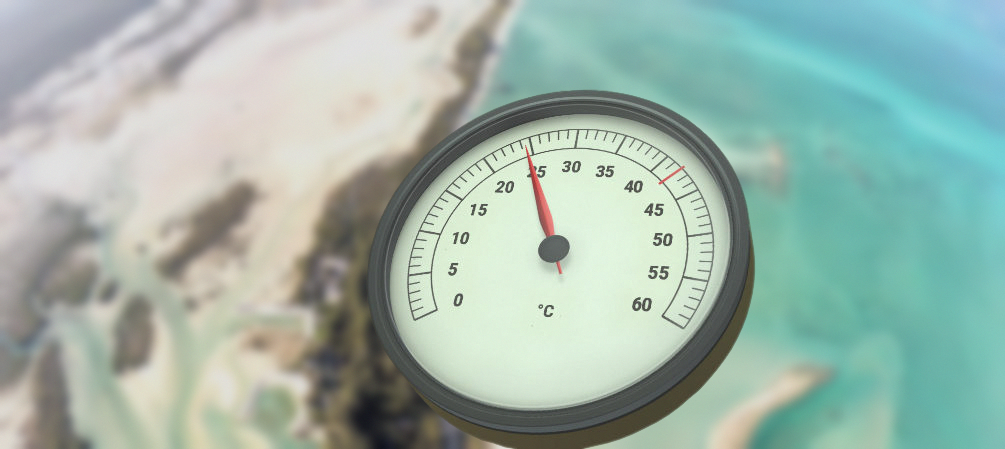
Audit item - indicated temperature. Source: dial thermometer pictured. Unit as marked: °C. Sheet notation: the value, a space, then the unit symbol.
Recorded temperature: 24.5 °C
